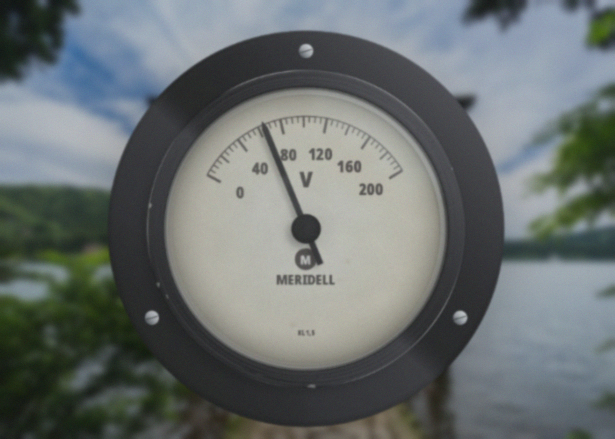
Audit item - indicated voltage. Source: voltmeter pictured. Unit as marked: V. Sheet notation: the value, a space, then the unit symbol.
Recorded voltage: 65 V
